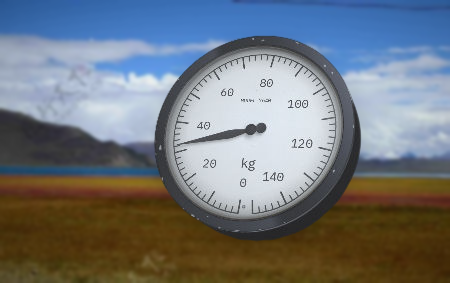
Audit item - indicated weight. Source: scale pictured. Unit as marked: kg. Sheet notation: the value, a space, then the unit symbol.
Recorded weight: 32 kg
